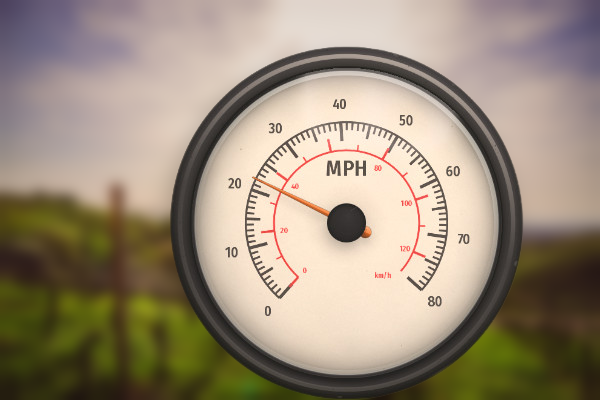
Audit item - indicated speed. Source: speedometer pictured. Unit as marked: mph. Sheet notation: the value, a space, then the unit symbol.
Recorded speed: 22 mph
